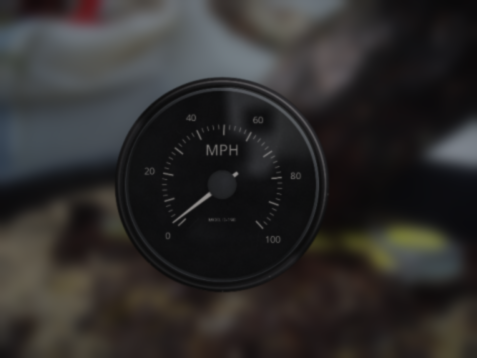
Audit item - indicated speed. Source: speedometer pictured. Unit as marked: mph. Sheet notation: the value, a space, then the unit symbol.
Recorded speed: 2 mph
